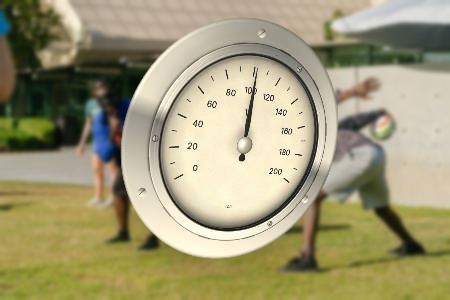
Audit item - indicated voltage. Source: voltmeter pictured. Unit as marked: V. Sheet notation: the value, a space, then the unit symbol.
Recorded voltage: 100 V
